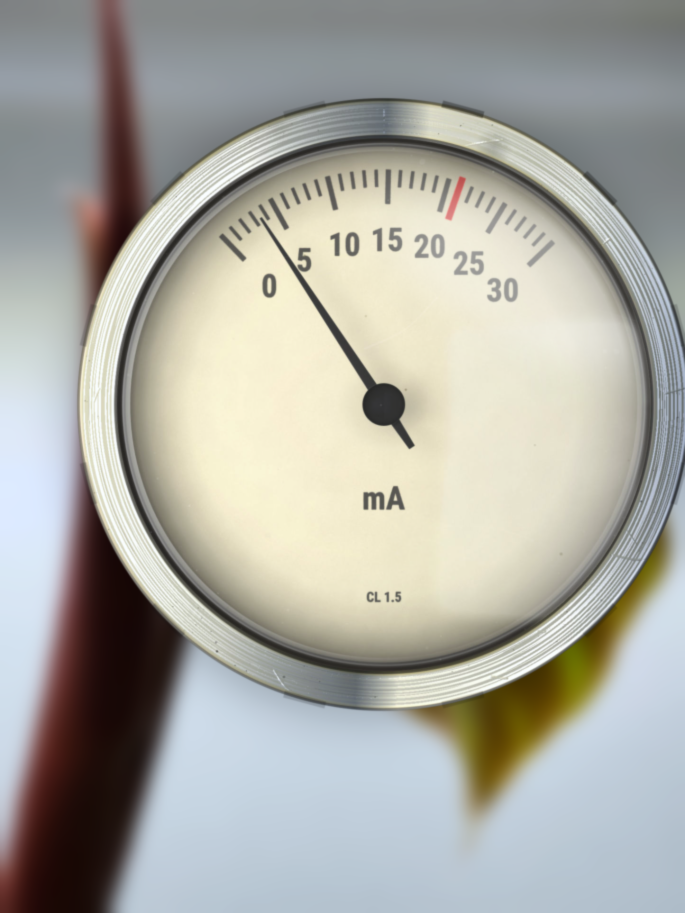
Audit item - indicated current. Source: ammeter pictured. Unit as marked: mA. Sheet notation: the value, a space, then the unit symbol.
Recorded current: 3.5 mA
